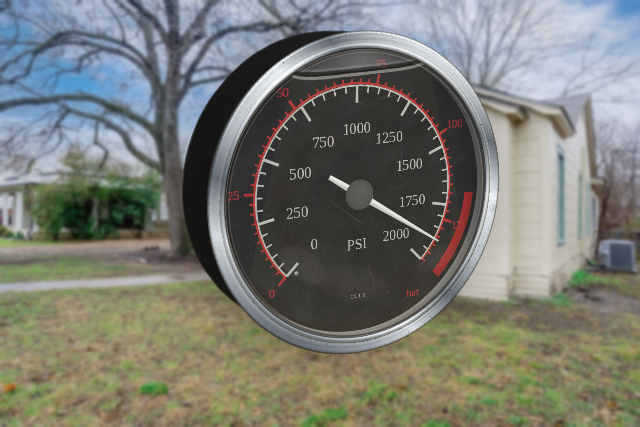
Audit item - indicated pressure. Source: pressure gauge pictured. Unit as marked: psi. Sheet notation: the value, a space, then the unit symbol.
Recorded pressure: 1900 psi
